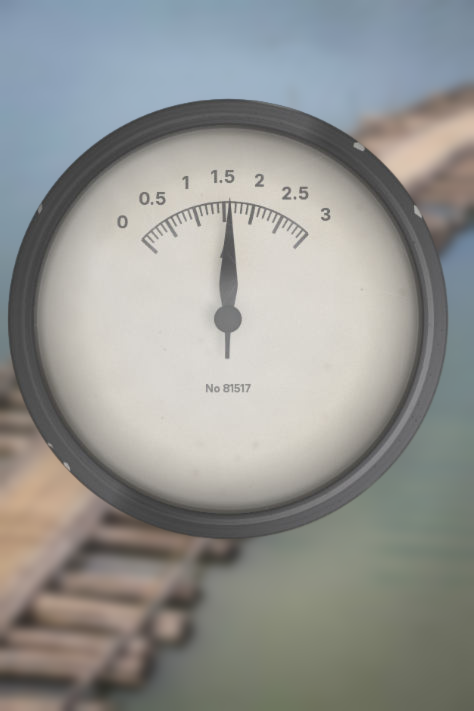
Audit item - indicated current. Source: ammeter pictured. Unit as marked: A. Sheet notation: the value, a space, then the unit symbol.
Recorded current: 1.6 A
